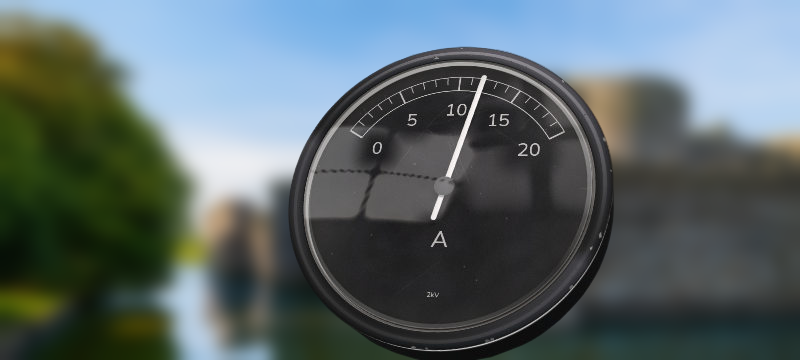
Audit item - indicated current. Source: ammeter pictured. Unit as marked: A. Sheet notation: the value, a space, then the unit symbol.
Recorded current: 12 A
